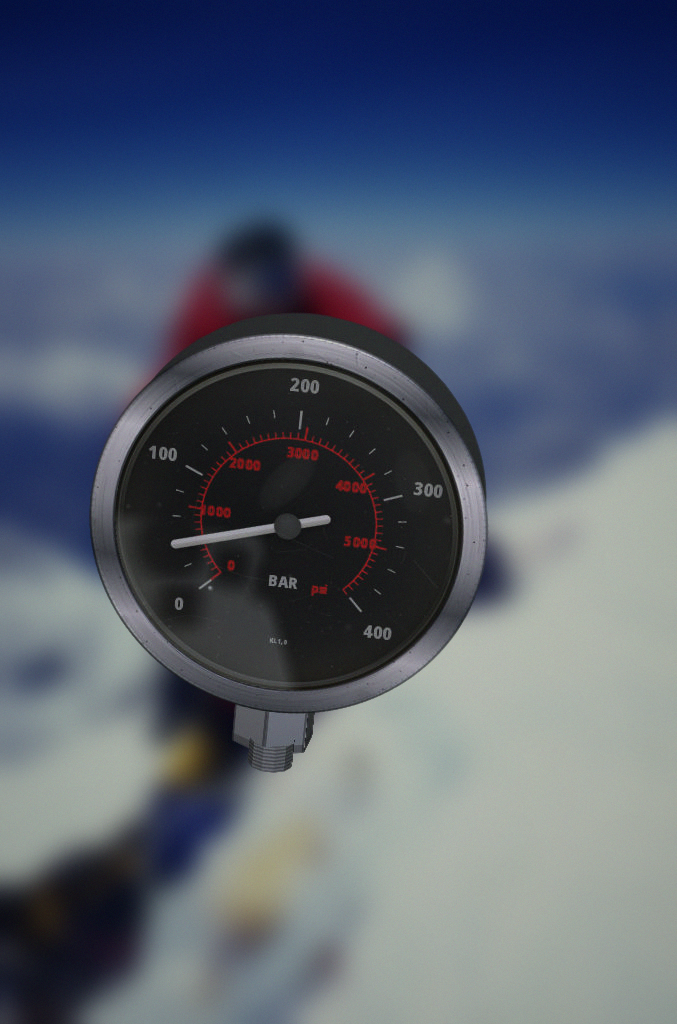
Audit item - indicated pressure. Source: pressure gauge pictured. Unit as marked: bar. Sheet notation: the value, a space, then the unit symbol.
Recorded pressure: 40 bar
